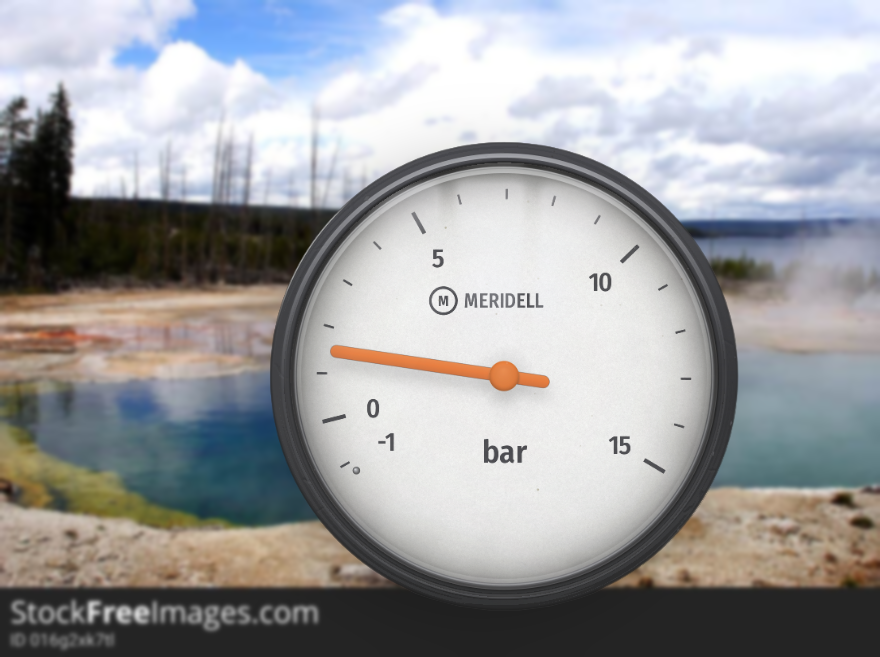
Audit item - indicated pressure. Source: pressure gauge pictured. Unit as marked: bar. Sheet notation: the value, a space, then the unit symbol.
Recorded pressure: 1.5 bar
